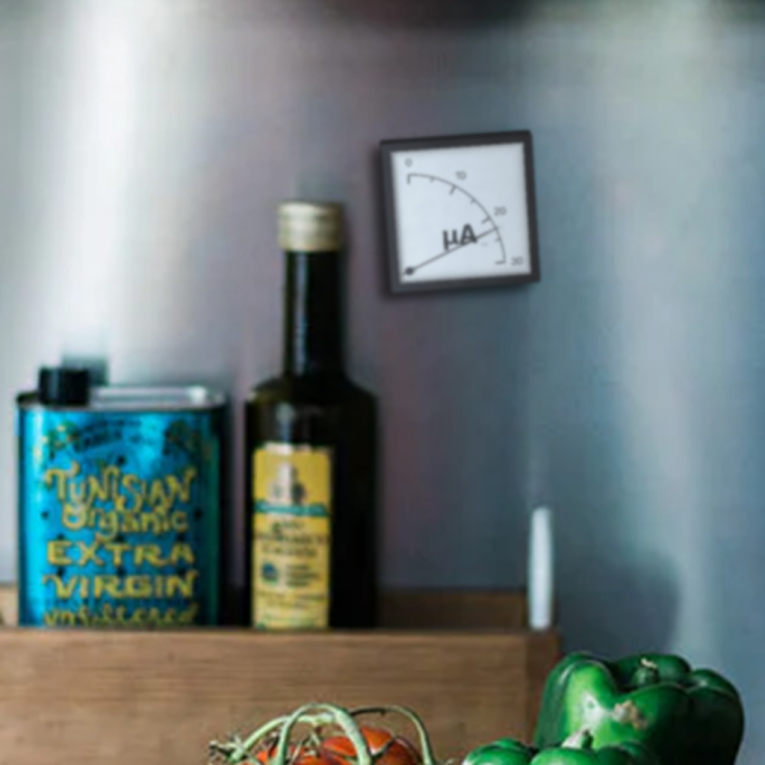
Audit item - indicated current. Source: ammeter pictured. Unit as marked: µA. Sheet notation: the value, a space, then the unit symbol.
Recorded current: 22.5 µA
